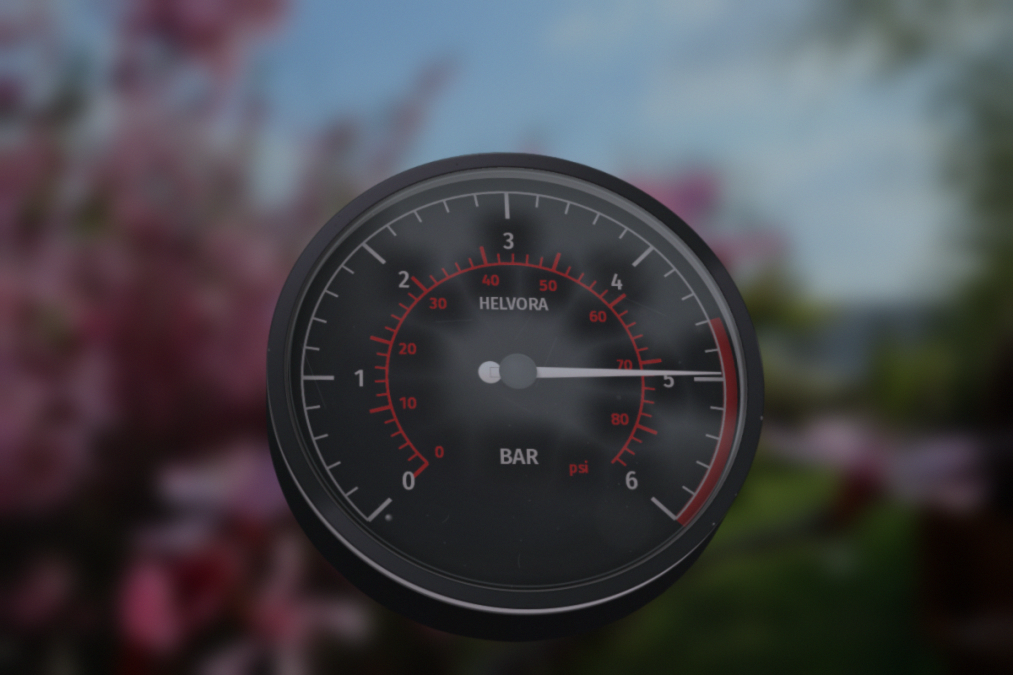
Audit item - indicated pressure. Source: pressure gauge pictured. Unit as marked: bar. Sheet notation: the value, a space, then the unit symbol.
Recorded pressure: 5 bar
